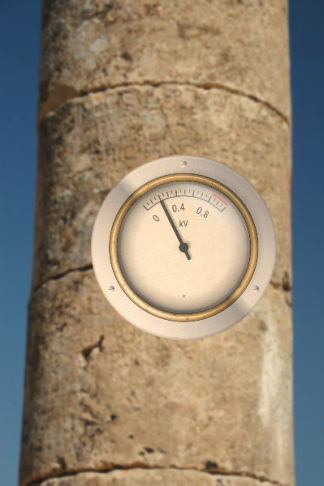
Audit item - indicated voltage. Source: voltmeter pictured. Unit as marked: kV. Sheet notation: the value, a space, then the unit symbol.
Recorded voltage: 0.2 kV
